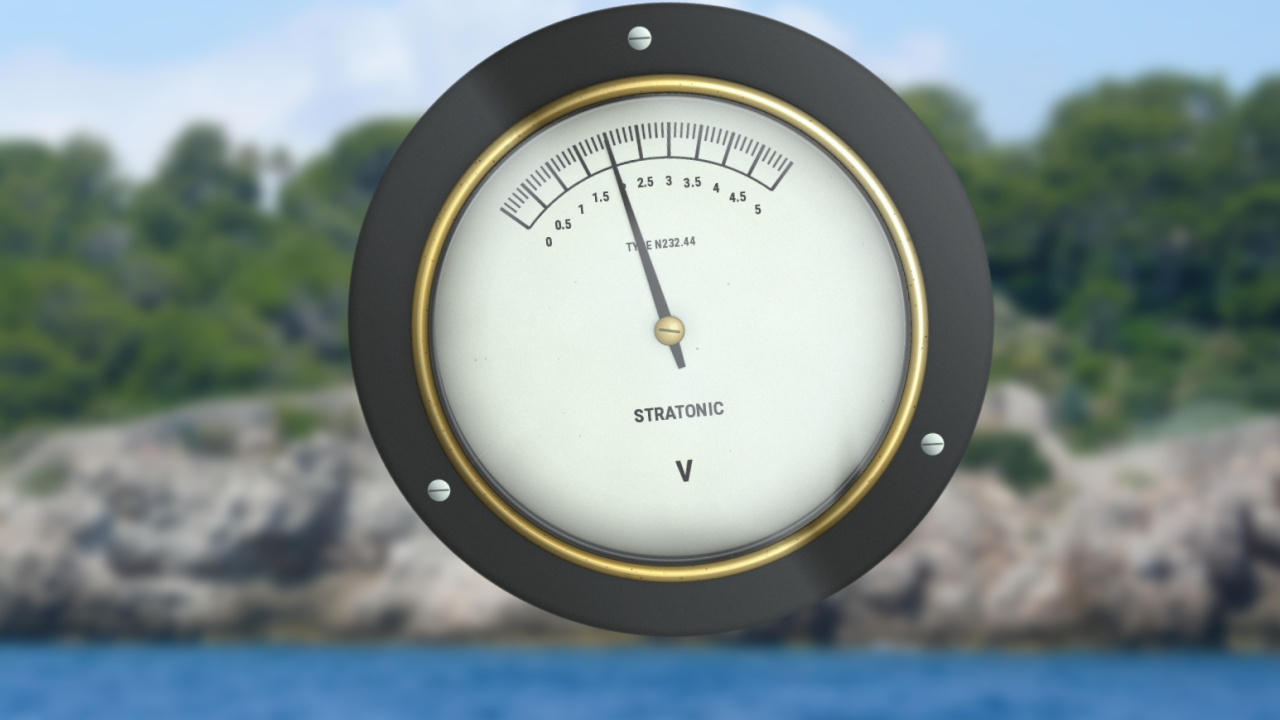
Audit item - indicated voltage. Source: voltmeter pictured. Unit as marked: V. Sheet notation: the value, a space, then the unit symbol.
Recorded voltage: 2 V
